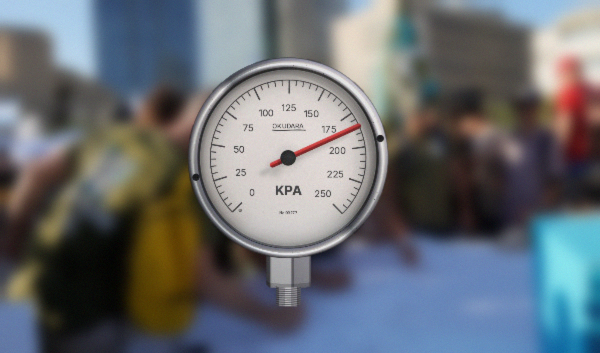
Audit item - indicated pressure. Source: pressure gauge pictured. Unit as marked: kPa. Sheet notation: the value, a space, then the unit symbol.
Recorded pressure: 185 kPa
